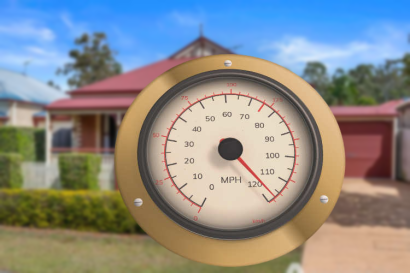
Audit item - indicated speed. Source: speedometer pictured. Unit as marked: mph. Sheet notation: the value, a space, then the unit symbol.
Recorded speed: 117.5 mph
